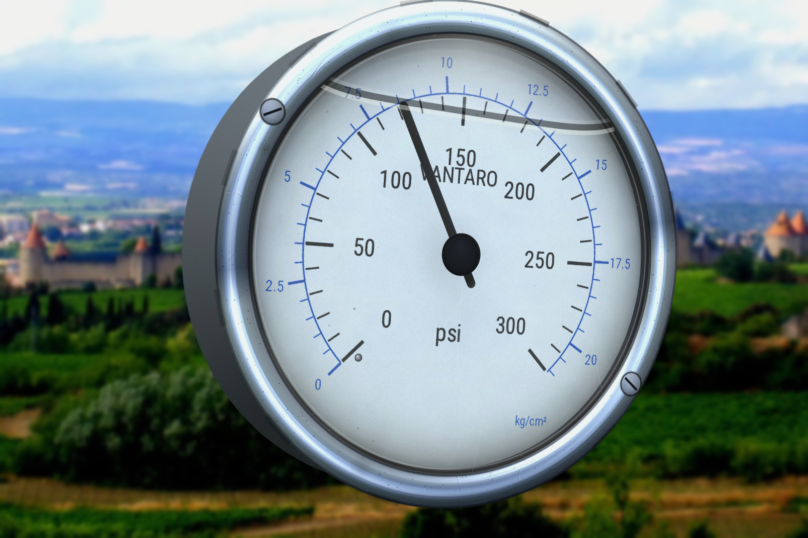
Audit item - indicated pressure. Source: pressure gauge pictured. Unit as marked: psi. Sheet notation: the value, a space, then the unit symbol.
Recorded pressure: 120 psi
